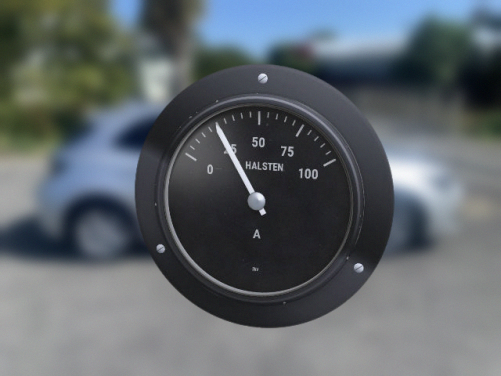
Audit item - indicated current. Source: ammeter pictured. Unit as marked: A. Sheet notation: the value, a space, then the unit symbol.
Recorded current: 25 A
